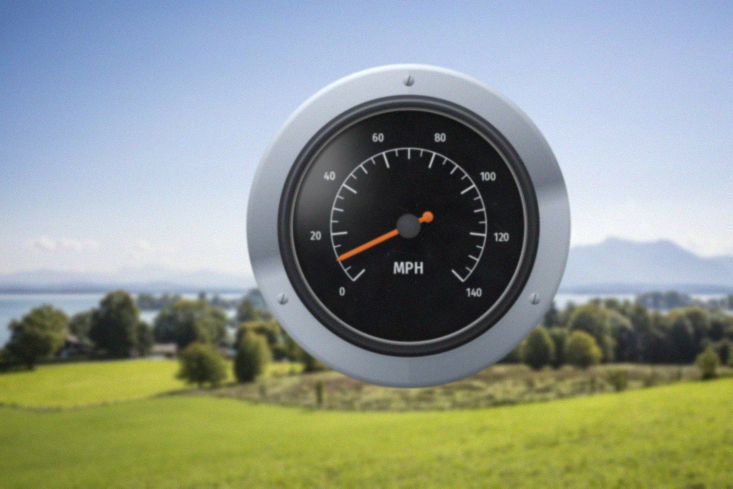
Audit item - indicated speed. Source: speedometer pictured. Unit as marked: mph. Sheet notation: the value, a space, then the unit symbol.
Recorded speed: 10 mph
